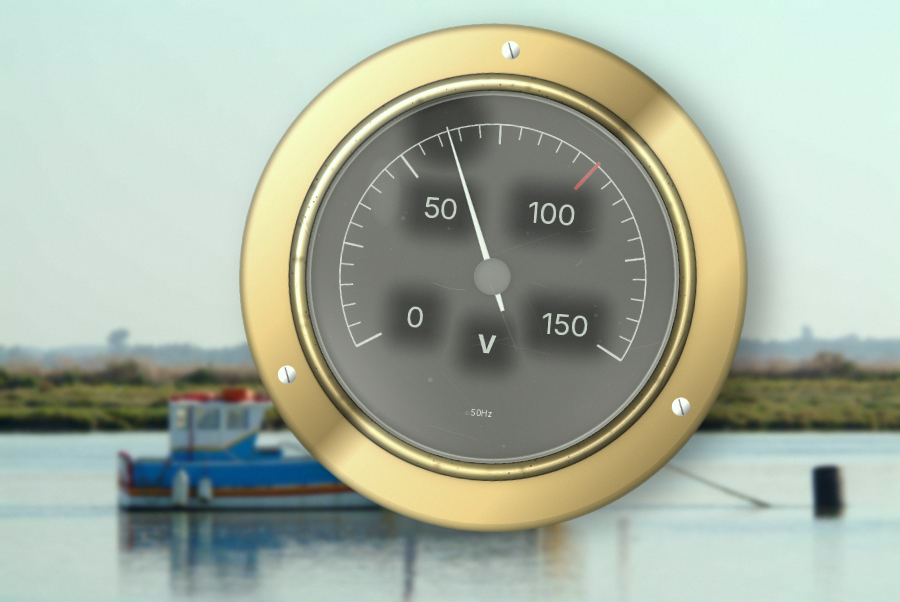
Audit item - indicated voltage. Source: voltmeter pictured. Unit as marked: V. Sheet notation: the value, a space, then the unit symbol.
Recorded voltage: 62.5 V
